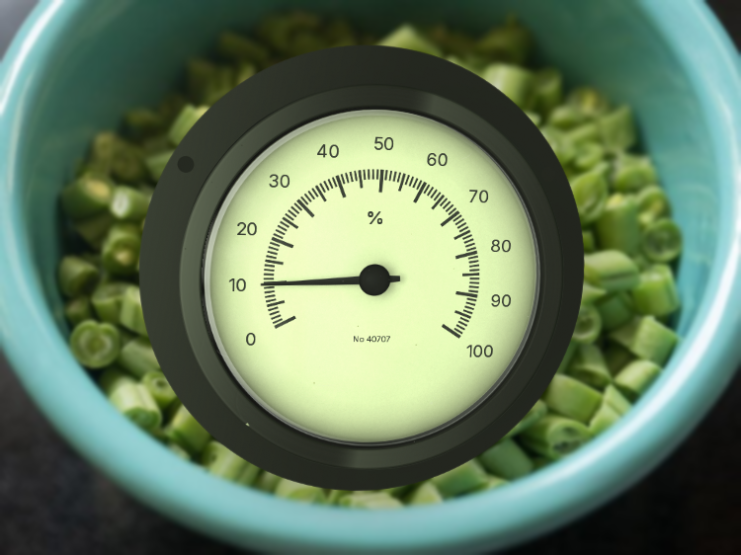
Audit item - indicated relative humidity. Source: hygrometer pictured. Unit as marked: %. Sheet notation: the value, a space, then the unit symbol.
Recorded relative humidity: 10 %
